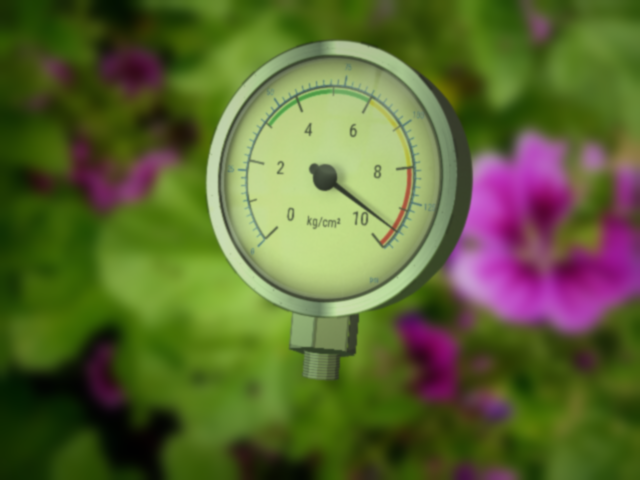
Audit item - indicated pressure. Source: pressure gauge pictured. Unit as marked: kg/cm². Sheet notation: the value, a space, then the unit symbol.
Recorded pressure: 9.5 kg/cm²
